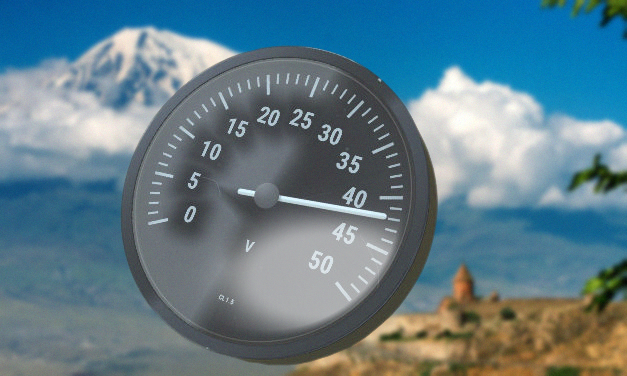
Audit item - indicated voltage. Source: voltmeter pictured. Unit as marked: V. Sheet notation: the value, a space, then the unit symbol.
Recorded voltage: 42 V
